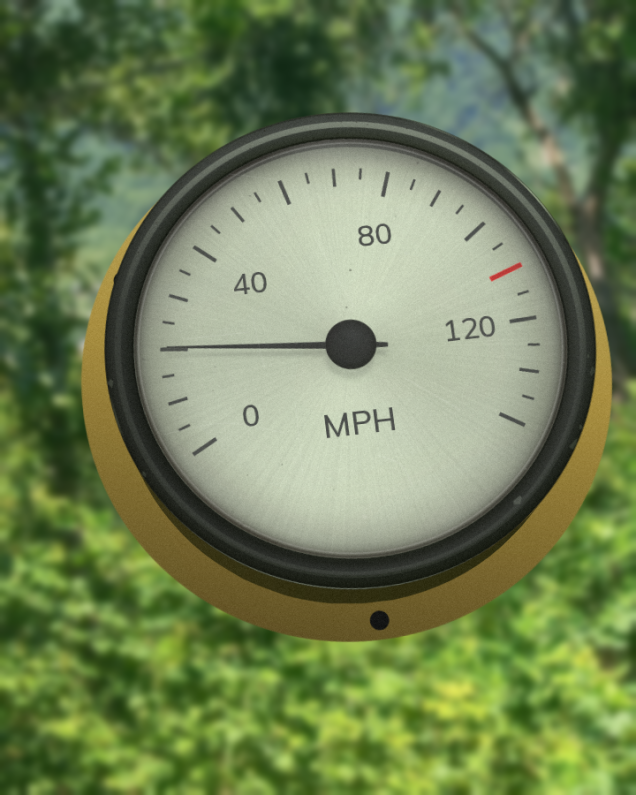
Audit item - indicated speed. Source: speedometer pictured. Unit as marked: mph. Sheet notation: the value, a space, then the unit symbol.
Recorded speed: 20 mph
